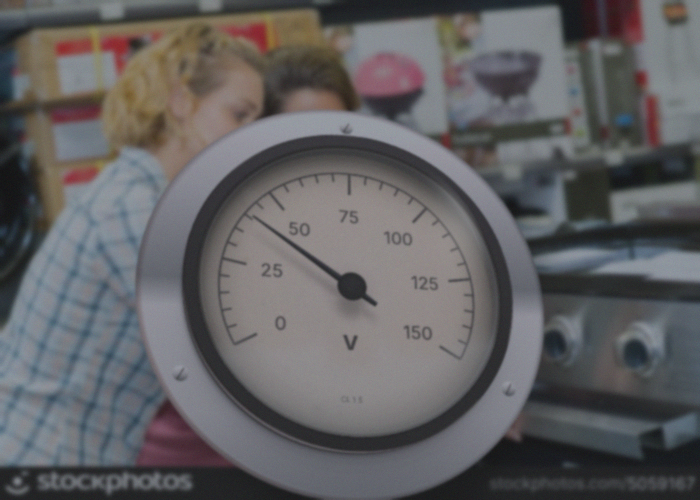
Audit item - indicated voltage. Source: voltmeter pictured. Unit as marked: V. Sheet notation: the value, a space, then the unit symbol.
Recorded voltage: 40 V
